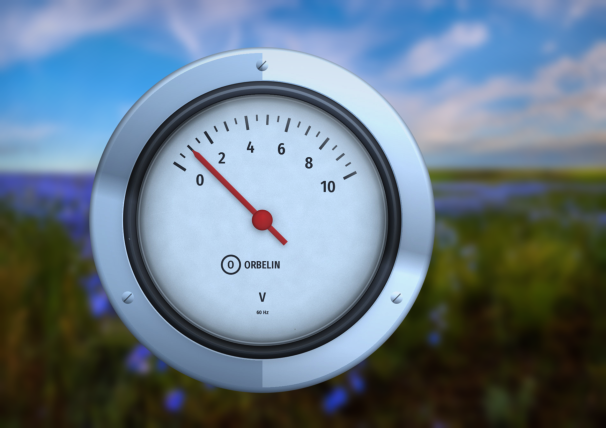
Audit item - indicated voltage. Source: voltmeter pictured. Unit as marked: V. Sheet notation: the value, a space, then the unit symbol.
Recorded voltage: 1 V
